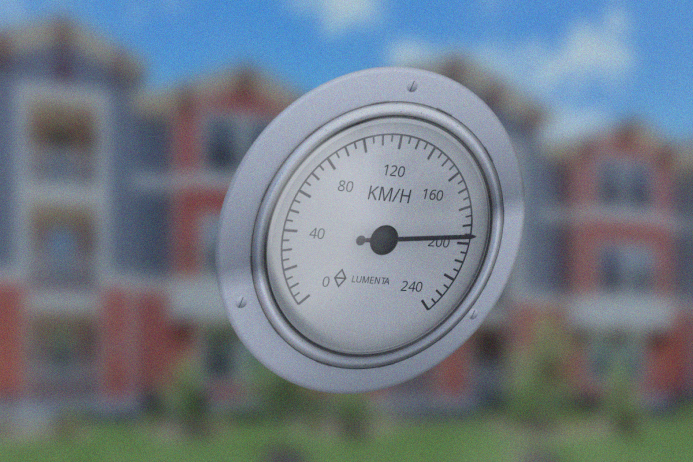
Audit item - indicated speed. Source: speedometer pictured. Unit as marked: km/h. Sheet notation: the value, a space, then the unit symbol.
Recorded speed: 195 km/h
